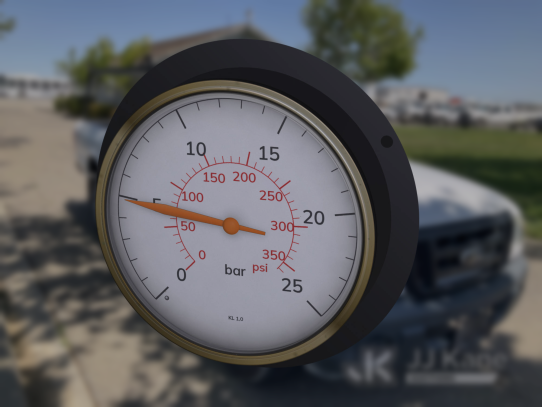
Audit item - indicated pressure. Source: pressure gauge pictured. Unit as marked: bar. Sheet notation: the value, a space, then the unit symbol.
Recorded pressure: 5 bar
